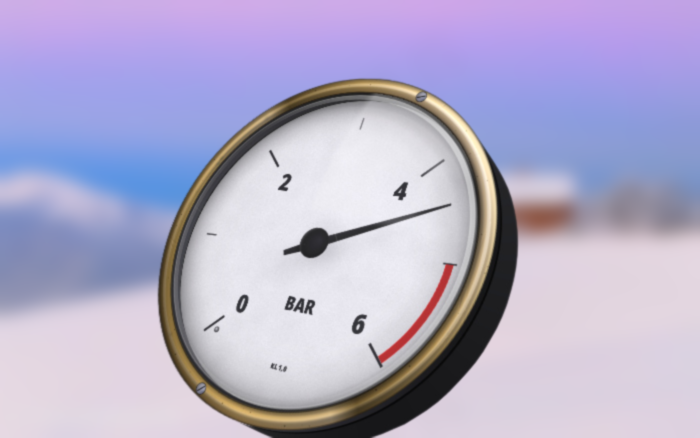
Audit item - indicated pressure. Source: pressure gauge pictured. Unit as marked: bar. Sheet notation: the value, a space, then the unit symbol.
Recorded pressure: 4.5 bar
